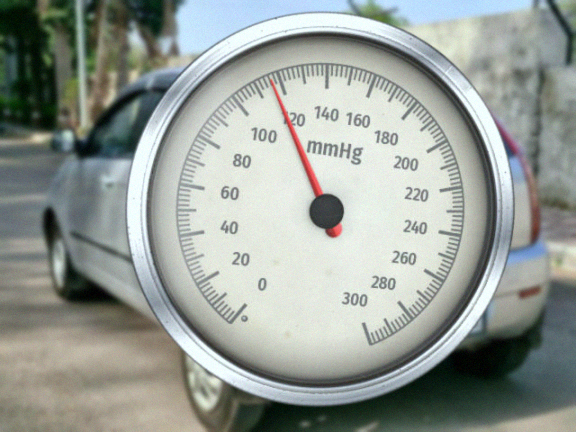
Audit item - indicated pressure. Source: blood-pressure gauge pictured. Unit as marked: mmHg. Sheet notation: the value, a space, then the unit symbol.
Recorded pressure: 116 mmHg
